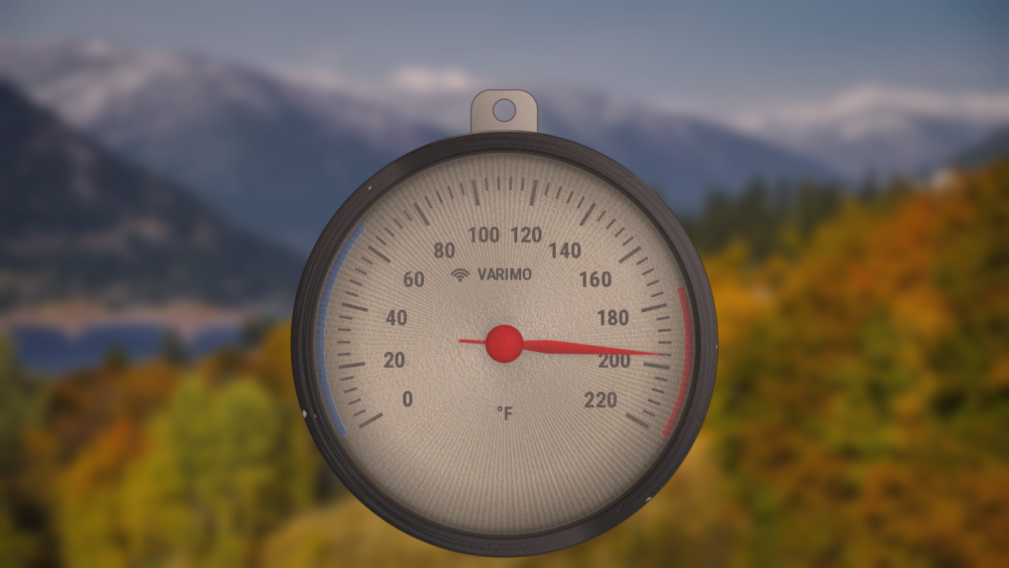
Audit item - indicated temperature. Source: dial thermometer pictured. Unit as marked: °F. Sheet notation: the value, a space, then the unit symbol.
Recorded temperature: 196 °F
